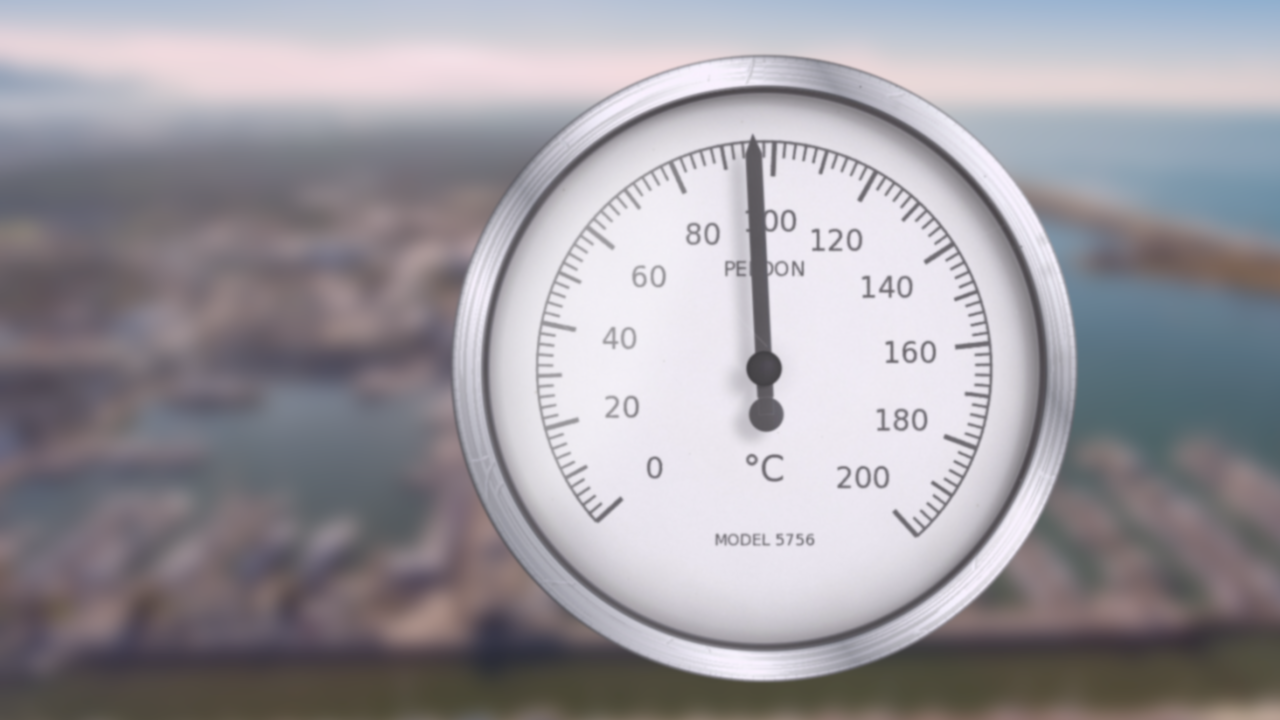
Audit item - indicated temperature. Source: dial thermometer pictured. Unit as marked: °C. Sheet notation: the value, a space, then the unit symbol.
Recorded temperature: 96 °C
